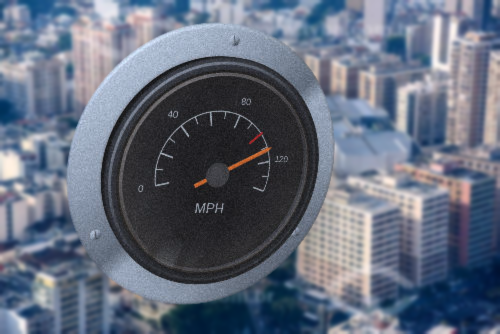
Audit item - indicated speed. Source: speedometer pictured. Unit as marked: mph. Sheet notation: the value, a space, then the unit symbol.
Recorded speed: 110 mph
